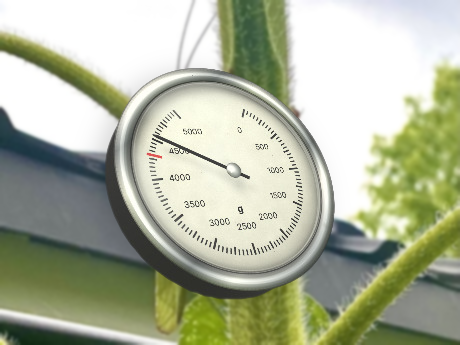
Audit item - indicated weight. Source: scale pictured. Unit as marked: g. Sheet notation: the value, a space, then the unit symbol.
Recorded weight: 4500 g
